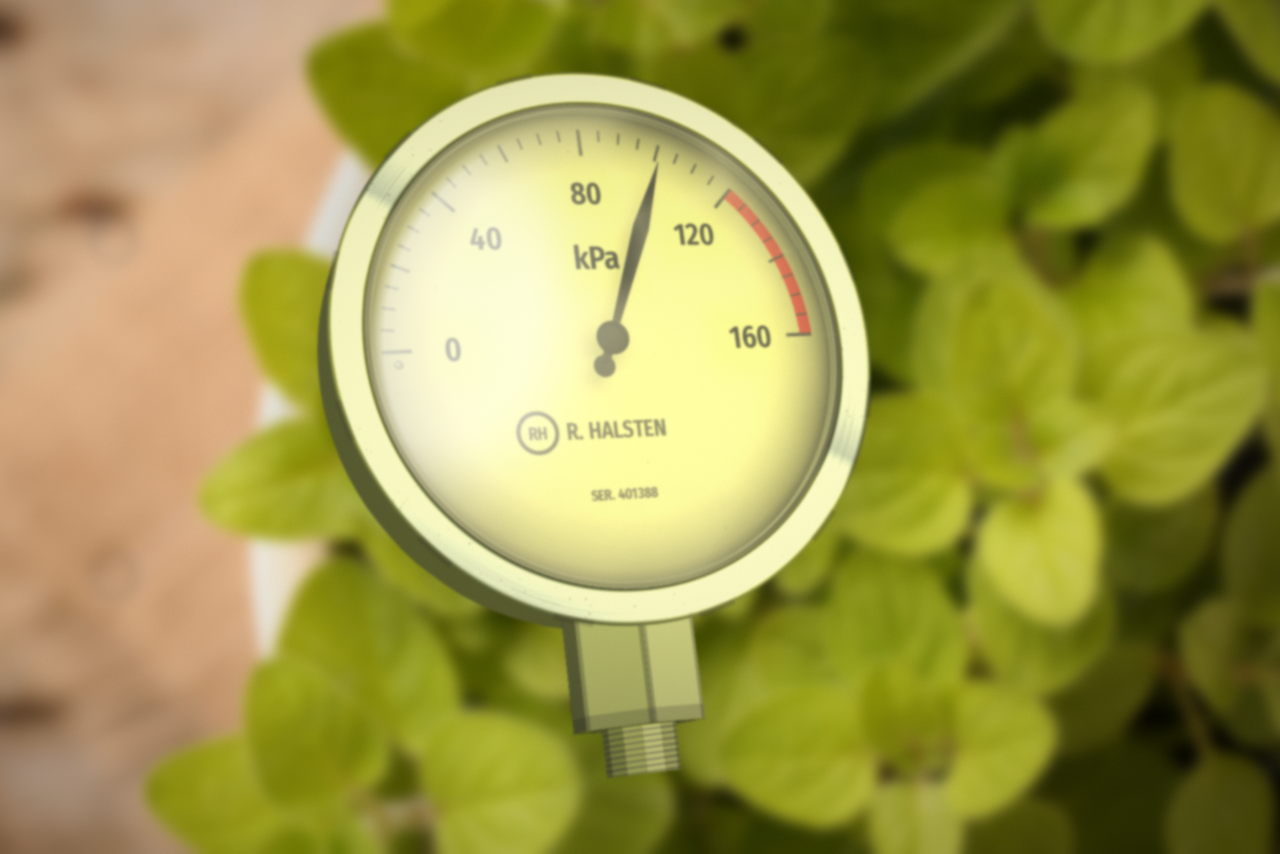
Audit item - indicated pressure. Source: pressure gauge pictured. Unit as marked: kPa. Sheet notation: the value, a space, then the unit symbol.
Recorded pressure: 100 kPa
